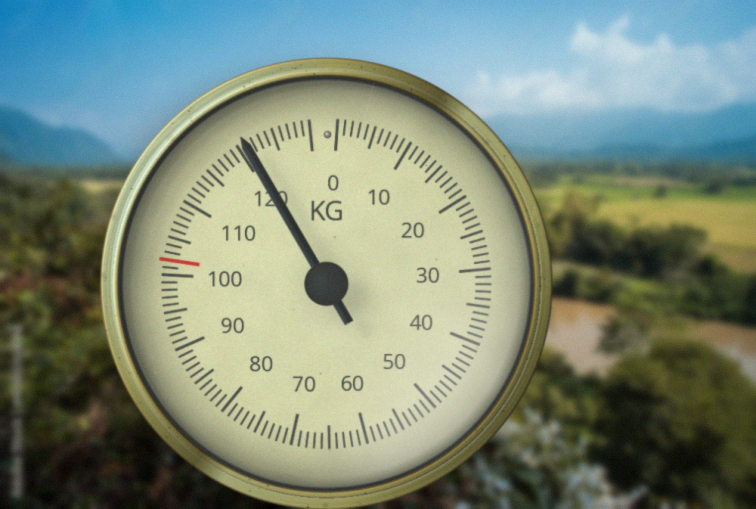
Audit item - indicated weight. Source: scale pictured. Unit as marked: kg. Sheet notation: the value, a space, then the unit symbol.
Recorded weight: 121 kg
